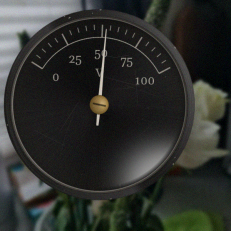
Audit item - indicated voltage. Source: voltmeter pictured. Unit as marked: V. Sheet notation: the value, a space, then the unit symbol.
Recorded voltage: 52.5 V
